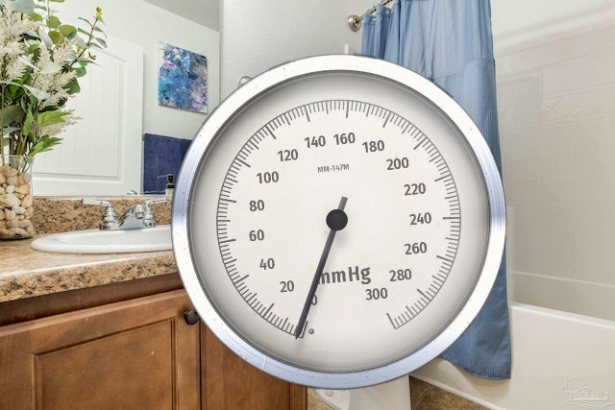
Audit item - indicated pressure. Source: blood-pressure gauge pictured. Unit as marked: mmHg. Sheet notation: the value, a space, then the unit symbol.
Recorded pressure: 2 mmHg
